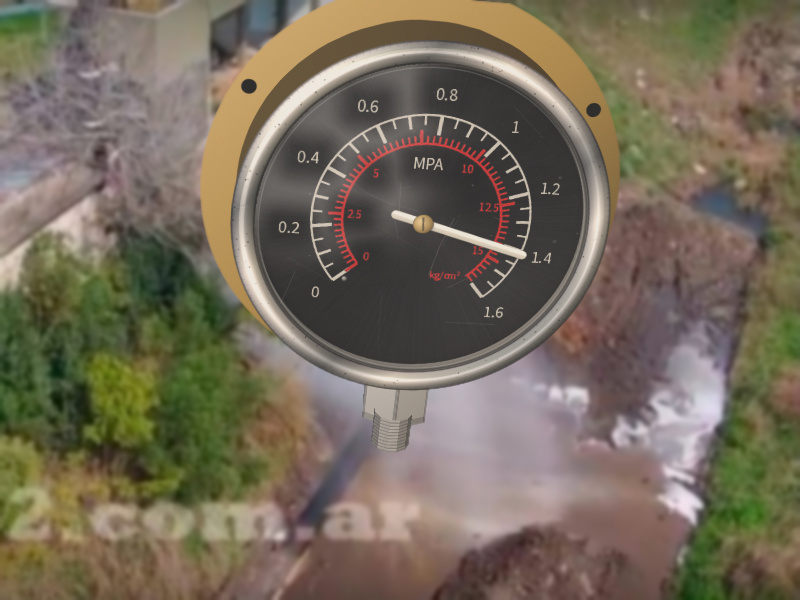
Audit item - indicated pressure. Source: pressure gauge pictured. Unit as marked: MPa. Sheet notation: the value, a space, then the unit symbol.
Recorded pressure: 1.4 MPa
